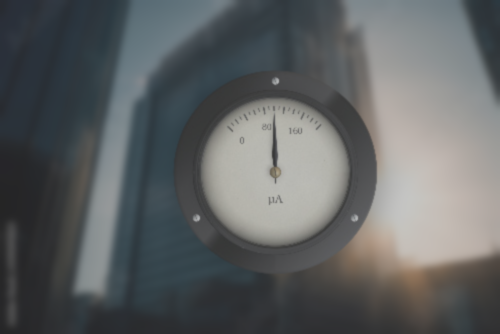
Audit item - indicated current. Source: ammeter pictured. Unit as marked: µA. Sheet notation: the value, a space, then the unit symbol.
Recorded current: 100 µA
